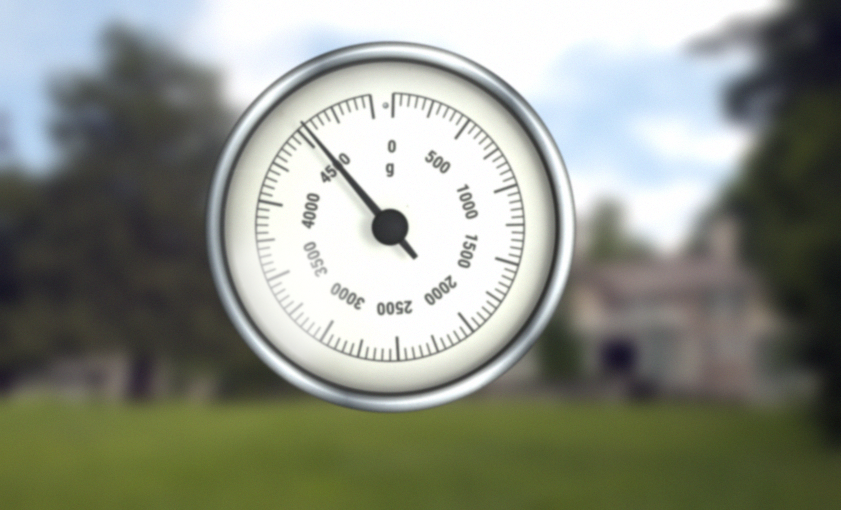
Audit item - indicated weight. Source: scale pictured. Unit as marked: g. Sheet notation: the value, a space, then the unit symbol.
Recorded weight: 4550 g
